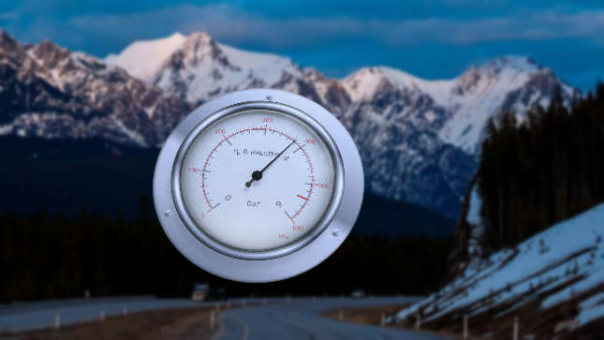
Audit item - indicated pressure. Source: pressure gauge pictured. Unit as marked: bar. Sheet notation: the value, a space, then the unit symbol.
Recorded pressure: 3.8 bar
